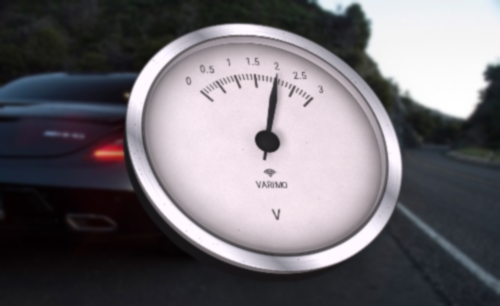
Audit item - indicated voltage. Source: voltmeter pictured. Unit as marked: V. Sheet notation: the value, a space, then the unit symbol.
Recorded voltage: 2 V
